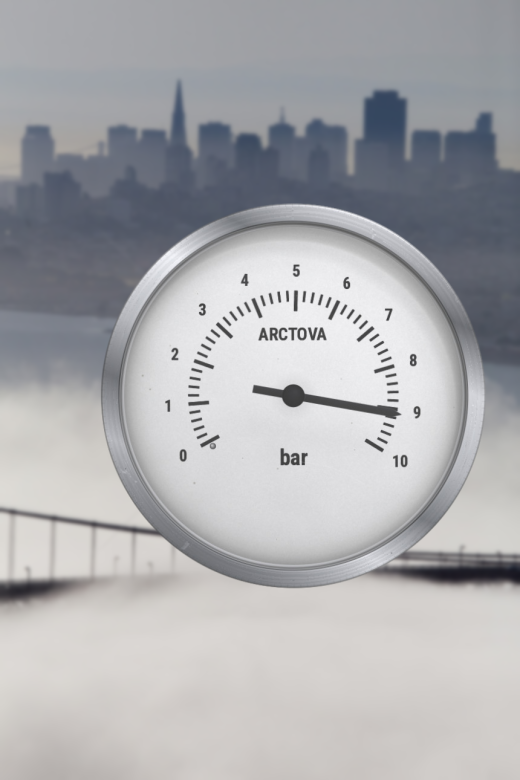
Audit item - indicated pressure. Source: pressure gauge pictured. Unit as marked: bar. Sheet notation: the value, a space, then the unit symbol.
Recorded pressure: 9.1 bar
